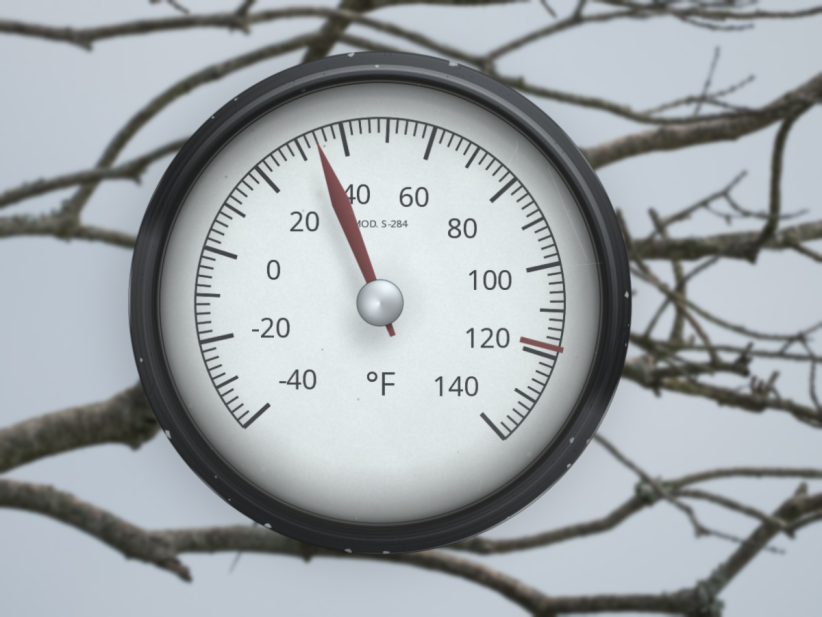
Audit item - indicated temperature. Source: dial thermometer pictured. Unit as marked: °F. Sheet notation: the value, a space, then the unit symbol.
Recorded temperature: 34 °F
